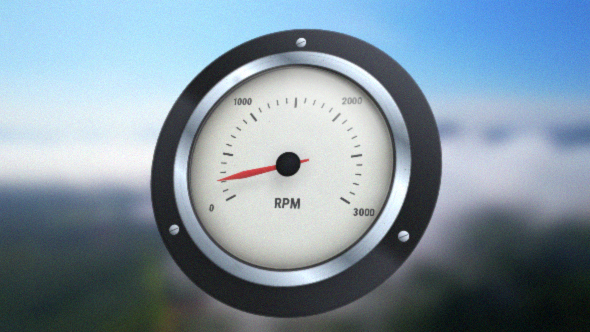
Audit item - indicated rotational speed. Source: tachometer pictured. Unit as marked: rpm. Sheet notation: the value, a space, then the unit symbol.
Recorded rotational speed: 200 rpm
